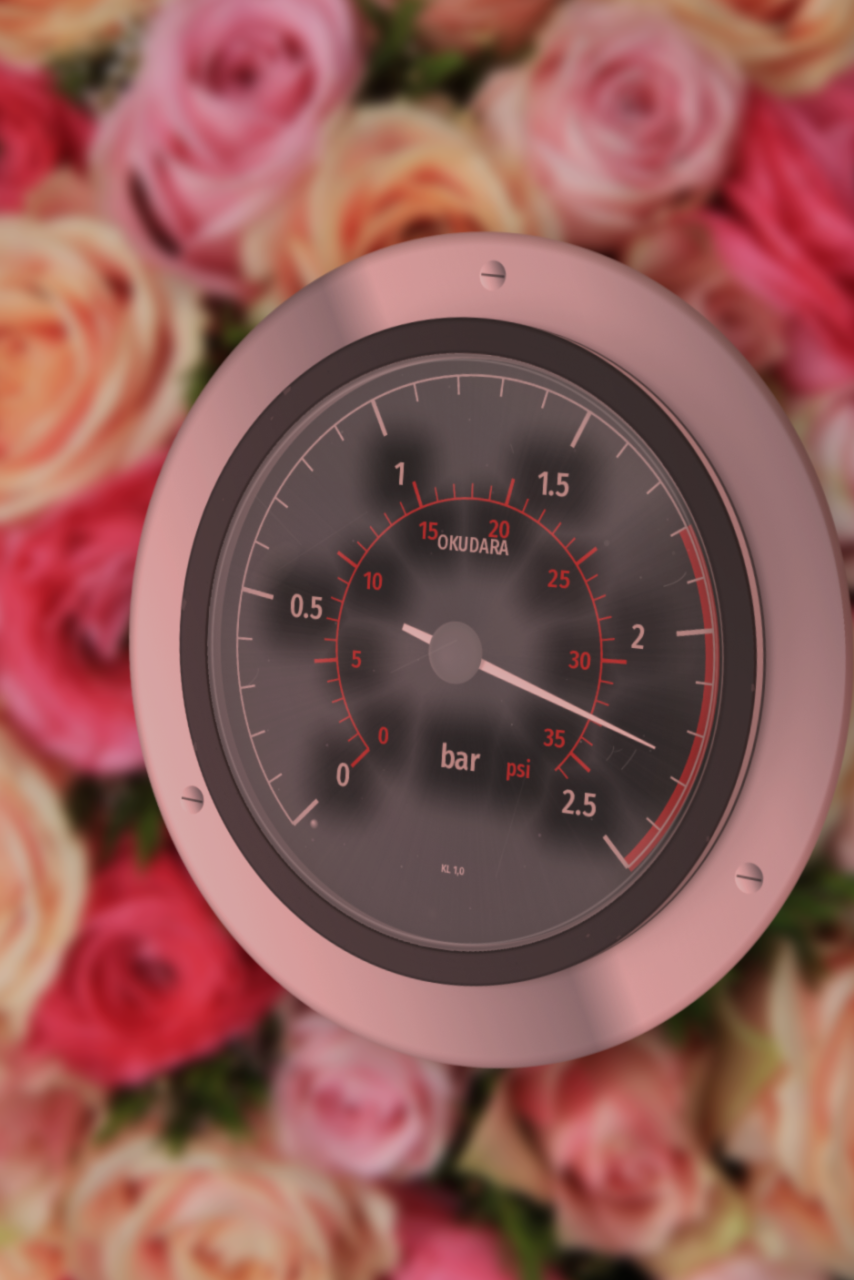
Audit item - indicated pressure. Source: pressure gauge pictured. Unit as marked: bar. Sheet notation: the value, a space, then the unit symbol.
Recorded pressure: 2.25 bar
